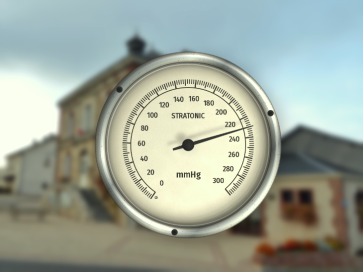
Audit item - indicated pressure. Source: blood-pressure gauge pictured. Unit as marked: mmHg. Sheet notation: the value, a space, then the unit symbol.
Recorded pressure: 230 mmHg
